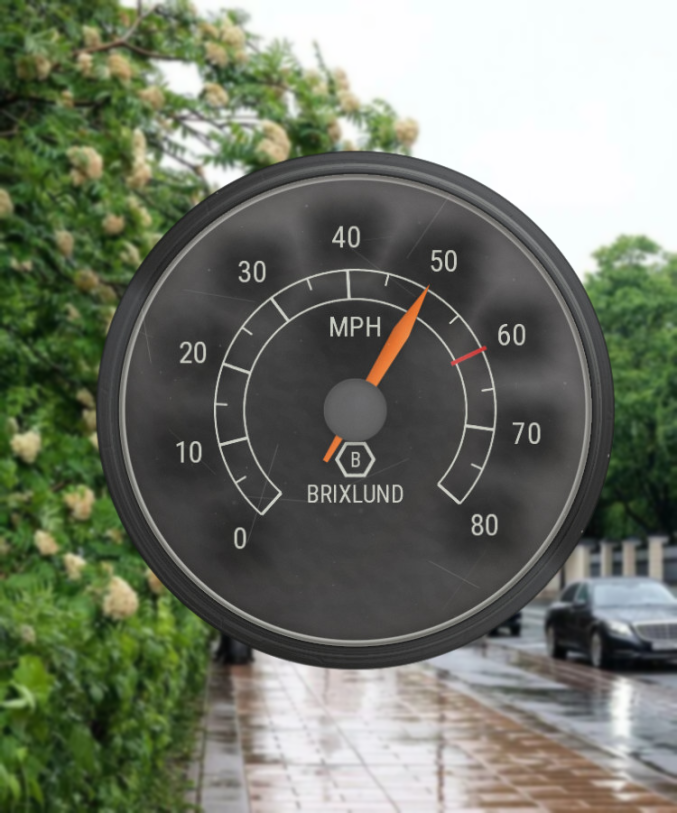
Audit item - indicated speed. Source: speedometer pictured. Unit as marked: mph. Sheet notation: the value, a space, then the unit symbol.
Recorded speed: 50 mph
